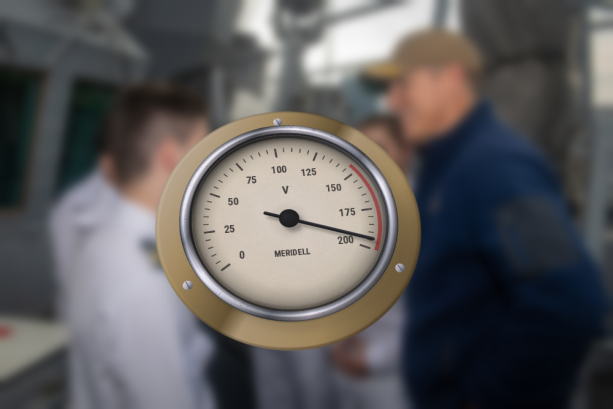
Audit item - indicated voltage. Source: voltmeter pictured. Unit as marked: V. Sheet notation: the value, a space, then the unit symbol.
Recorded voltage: 195 V
